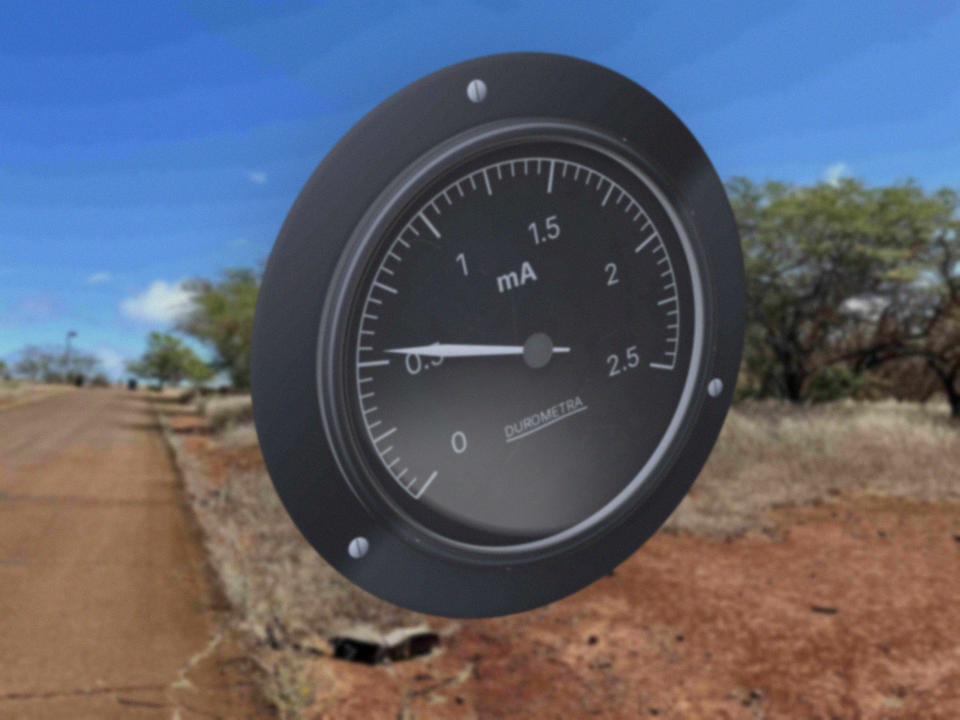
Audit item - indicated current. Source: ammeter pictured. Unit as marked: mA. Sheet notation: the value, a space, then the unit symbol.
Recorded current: 0.55 mA
